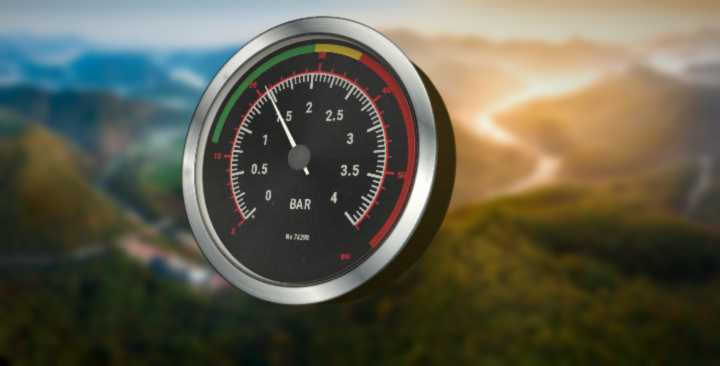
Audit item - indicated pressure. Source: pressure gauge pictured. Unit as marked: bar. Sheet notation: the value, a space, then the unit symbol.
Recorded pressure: 1.5 bar
